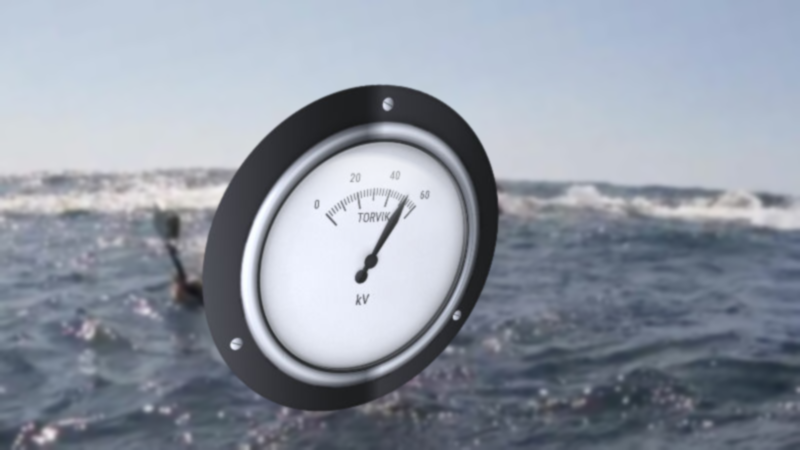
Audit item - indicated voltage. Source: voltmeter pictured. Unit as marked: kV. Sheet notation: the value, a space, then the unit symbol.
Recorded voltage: 50 kV
